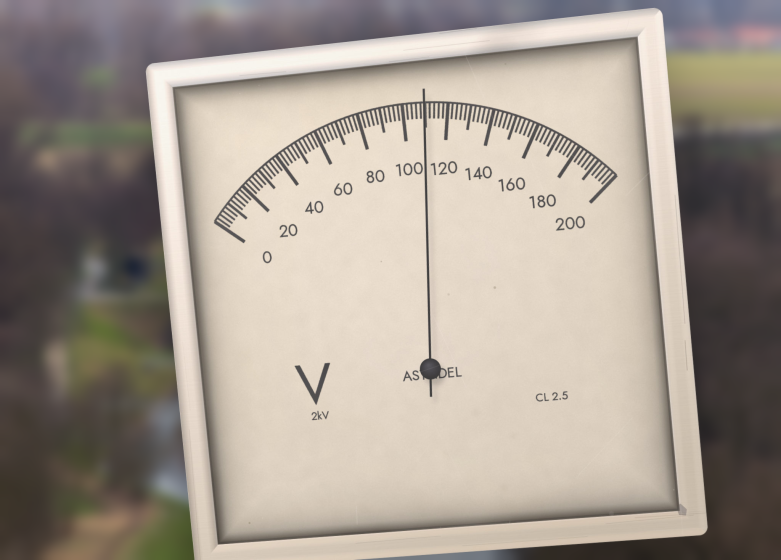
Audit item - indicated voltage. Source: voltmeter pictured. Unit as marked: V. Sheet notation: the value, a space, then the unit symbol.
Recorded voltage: 110 V
